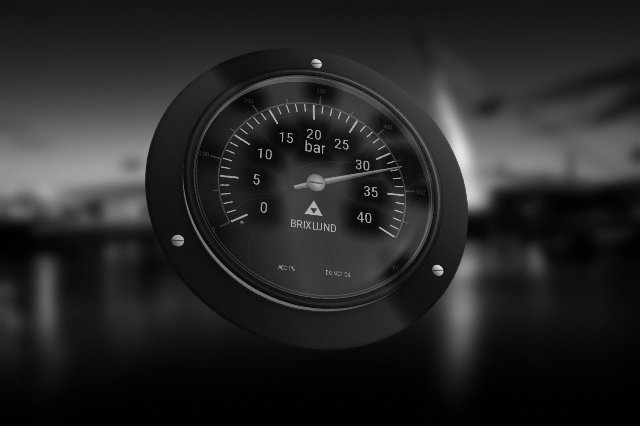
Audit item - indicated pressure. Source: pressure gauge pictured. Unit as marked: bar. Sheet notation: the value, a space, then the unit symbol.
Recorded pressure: 32 bar
